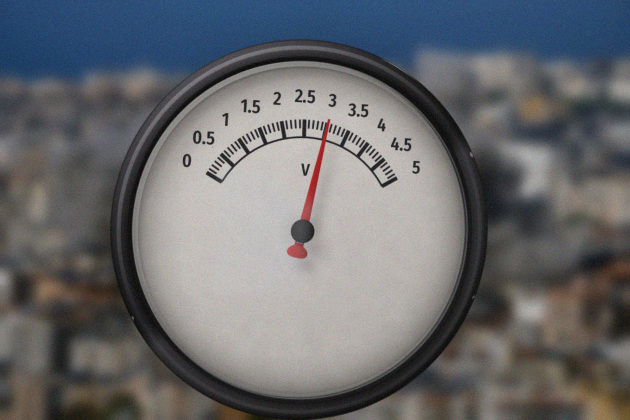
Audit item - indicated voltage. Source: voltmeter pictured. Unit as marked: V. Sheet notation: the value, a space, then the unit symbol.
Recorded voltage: 3 V
